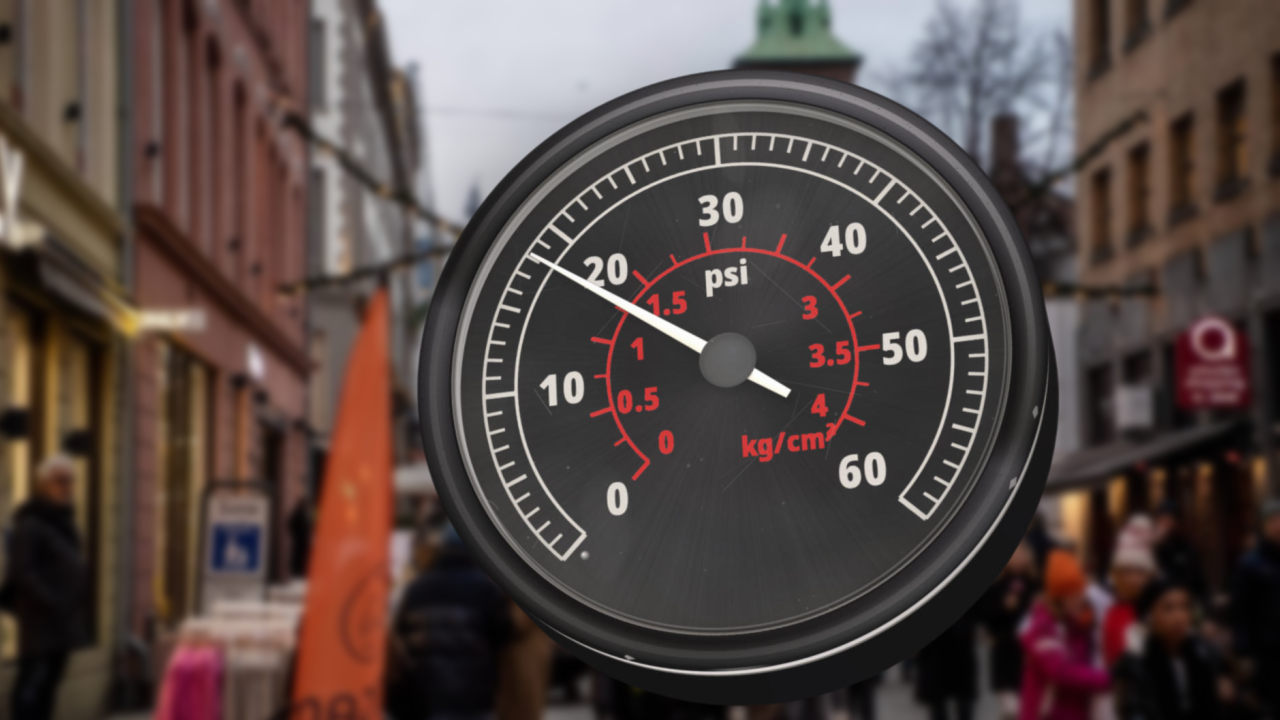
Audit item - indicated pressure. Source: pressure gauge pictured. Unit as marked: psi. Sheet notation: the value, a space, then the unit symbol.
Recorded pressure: 18 psi
